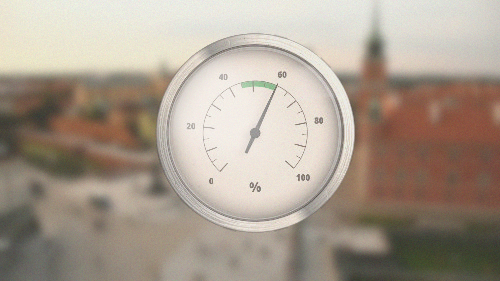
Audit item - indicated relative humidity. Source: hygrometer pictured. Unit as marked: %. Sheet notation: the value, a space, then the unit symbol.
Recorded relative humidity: 60 %
